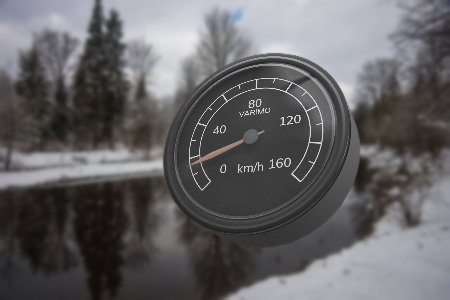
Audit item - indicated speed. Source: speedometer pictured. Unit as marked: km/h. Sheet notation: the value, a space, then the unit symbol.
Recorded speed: 15 km/h
